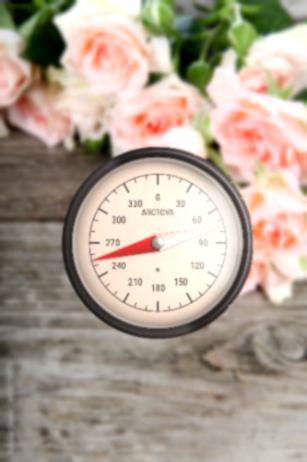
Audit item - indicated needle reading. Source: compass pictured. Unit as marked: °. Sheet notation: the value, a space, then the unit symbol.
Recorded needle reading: 255 °
